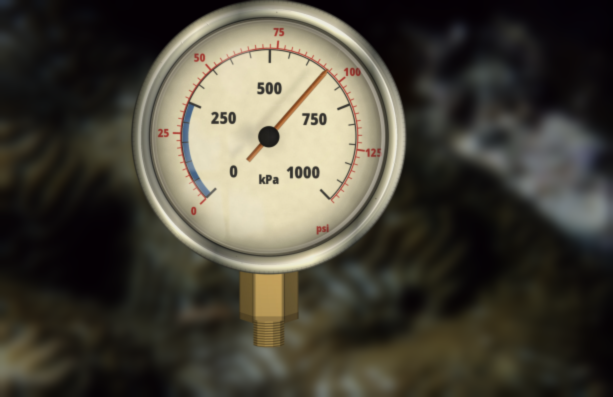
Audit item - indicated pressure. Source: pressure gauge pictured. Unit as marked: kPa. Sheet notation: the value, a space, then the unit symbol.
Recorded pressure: 650 kPa
